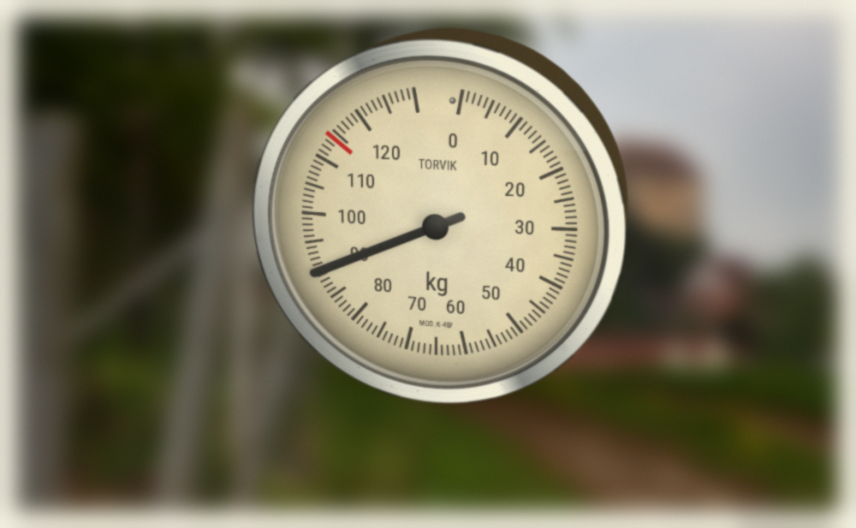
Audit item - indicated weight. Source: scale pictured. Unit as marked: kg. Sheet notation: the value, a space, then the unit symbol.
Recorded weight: 90 kg
